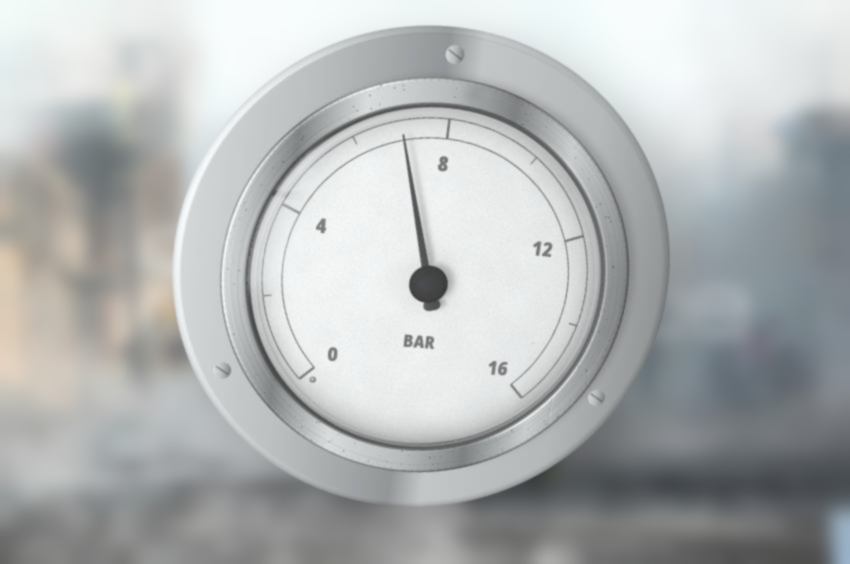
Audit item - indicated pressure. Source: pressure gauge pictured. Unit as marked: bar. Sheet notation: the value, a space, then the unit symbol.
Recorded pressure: 7 bar
